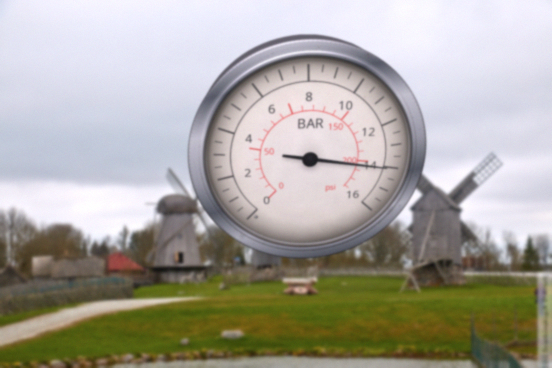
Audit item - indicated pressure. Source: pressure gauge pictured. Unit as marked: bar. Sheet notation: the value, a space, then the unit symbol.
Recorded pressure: 14 bar
